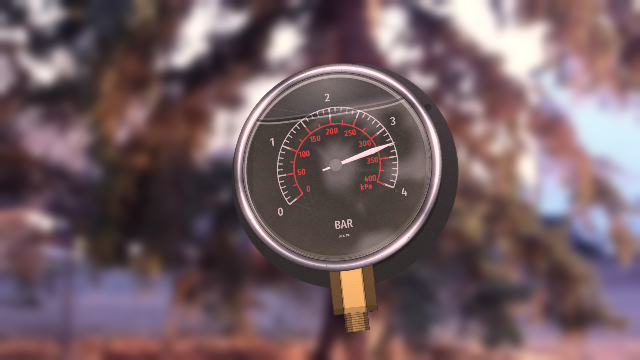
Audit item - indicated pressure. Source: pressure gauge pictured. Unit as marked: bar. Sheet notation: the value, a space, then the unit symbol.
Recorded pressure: 3.3 bar
